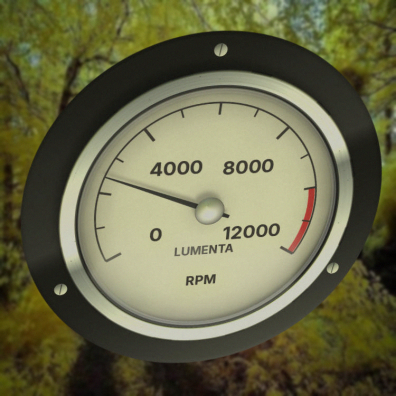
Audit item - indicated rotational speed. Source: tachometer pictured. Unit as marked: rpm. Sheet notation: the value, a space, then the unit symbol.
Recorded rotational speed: 2500 rpm
